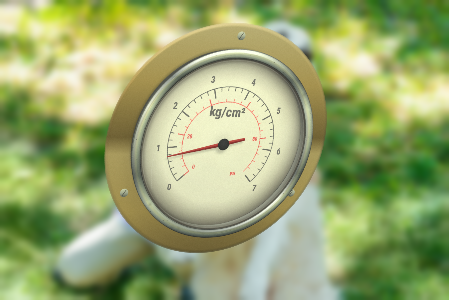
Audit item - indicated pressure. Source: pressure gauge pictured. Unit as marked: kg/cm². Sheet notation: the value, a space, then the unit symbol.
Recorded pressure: 0.8 kg/cm²
